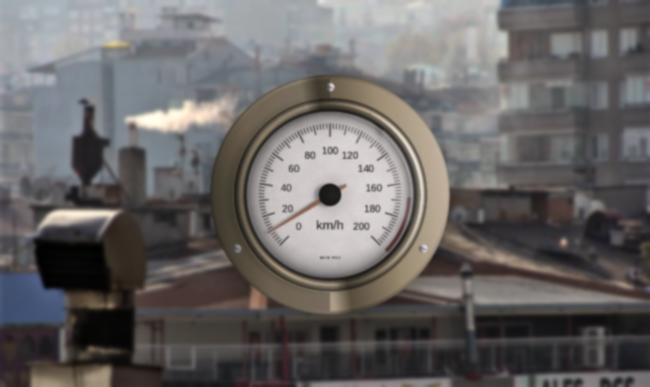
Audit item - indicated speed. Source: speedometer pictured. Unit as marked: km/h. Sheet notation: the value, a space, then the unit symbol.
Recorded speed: 10 km/h
